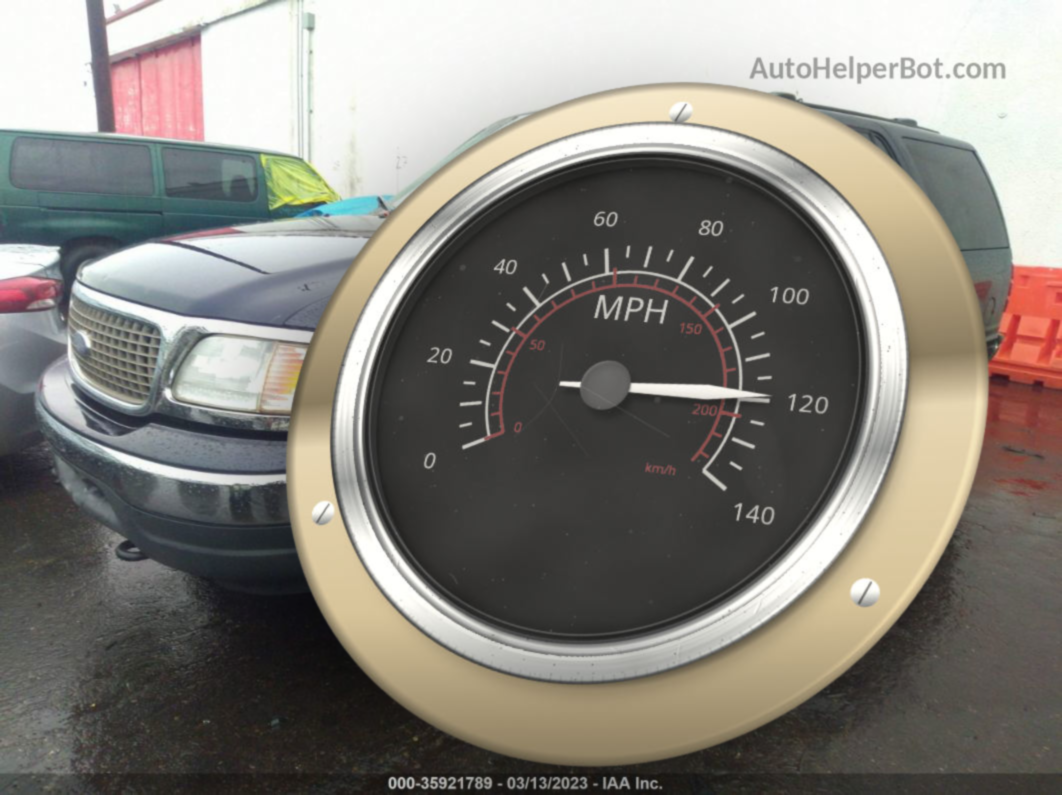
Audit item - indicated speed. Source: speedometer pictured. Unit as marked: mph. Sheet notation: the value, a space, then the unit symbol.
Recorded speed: 120 mph
